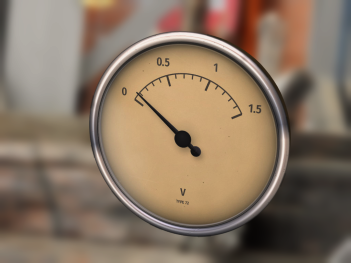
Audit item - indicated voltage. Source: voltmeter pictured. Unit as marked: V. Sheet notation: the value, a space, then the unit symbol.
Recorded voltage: 0.1 V
